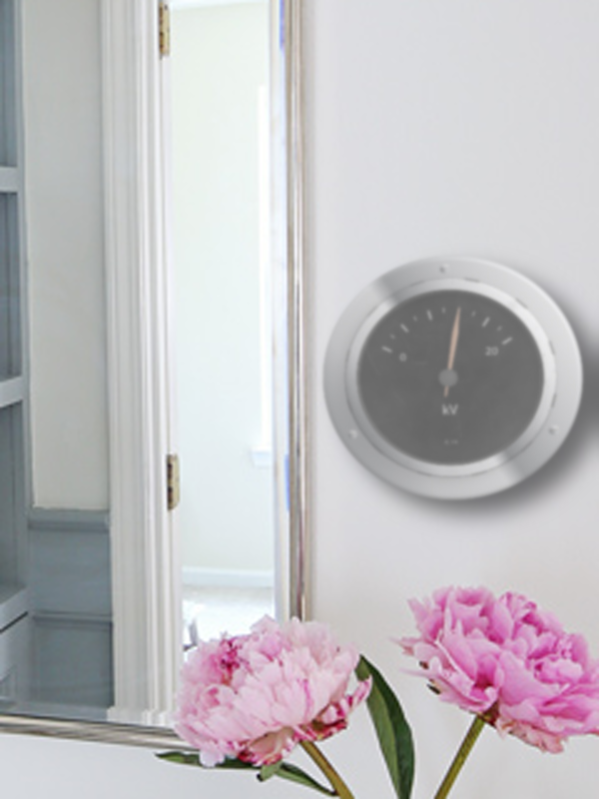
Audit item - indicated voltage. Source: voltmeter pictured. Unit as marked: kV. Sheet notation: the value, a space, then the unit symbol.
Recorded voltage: 12 kV
